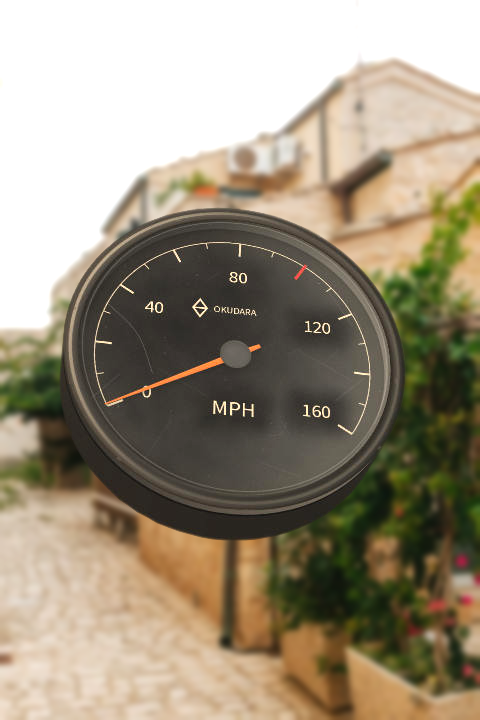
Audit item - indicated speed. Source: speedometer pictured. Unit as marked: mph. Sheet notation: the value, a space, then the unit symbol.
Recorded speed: 0 mph
